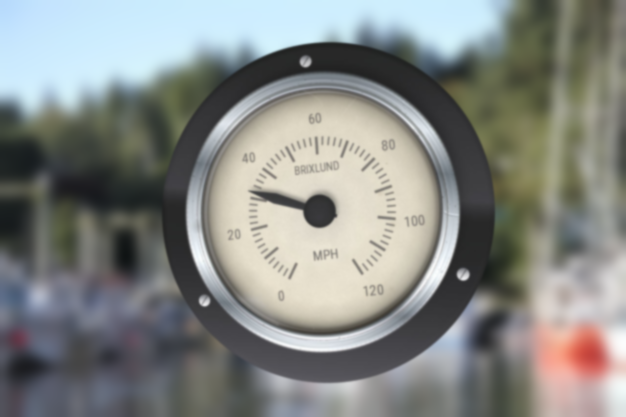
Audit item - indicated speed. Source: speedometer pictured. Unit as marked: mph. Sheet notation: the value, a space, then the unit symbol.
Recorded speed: 32 mph
